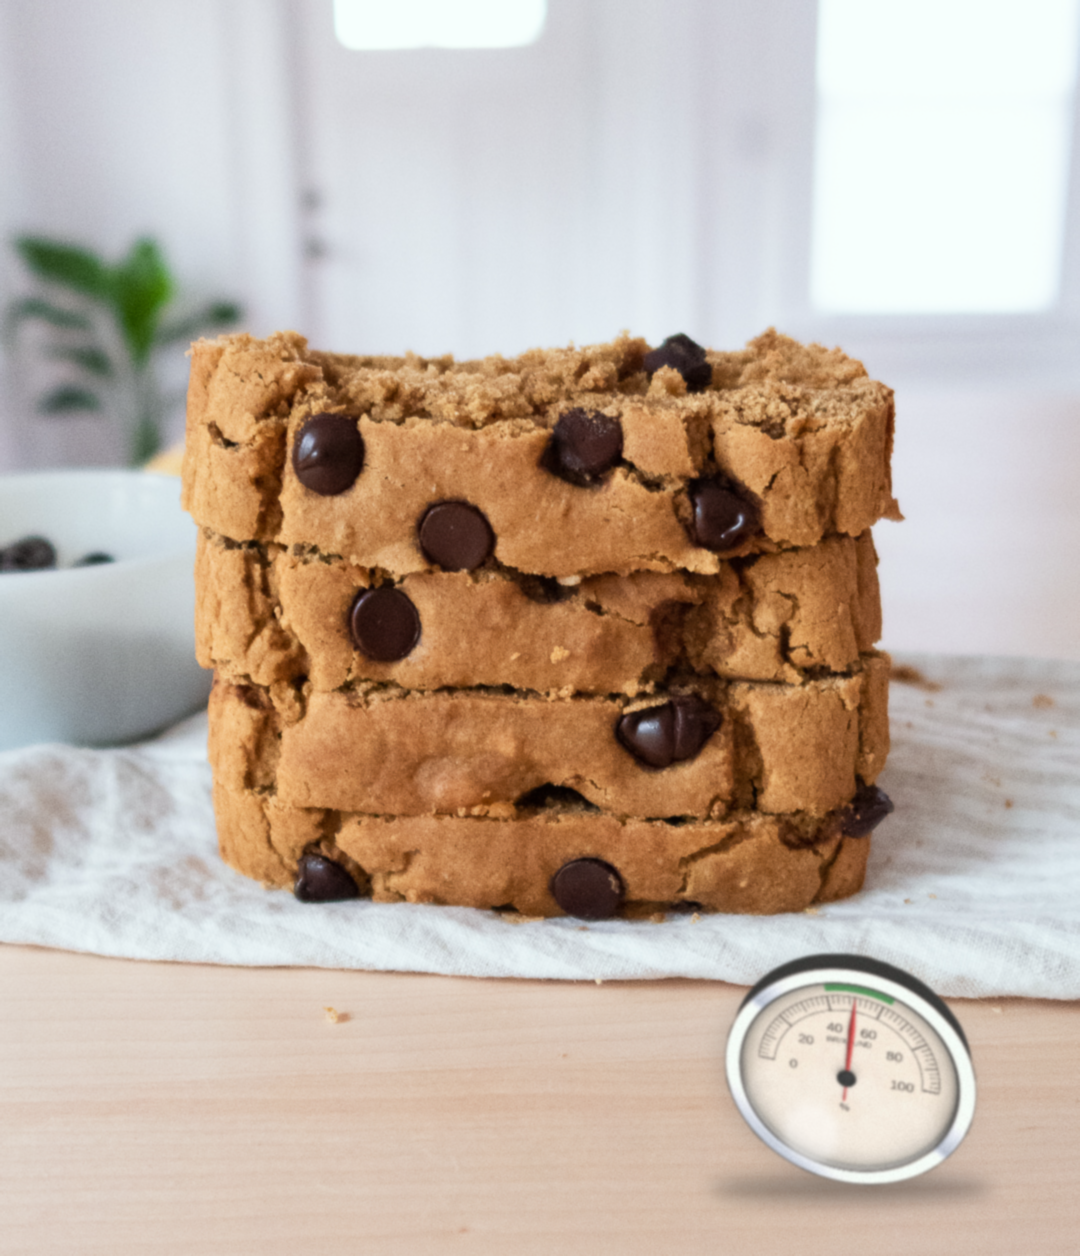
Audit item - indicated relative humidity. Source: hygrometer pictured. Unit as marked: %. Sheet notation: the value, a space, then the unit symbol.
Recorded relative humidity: 50 %
